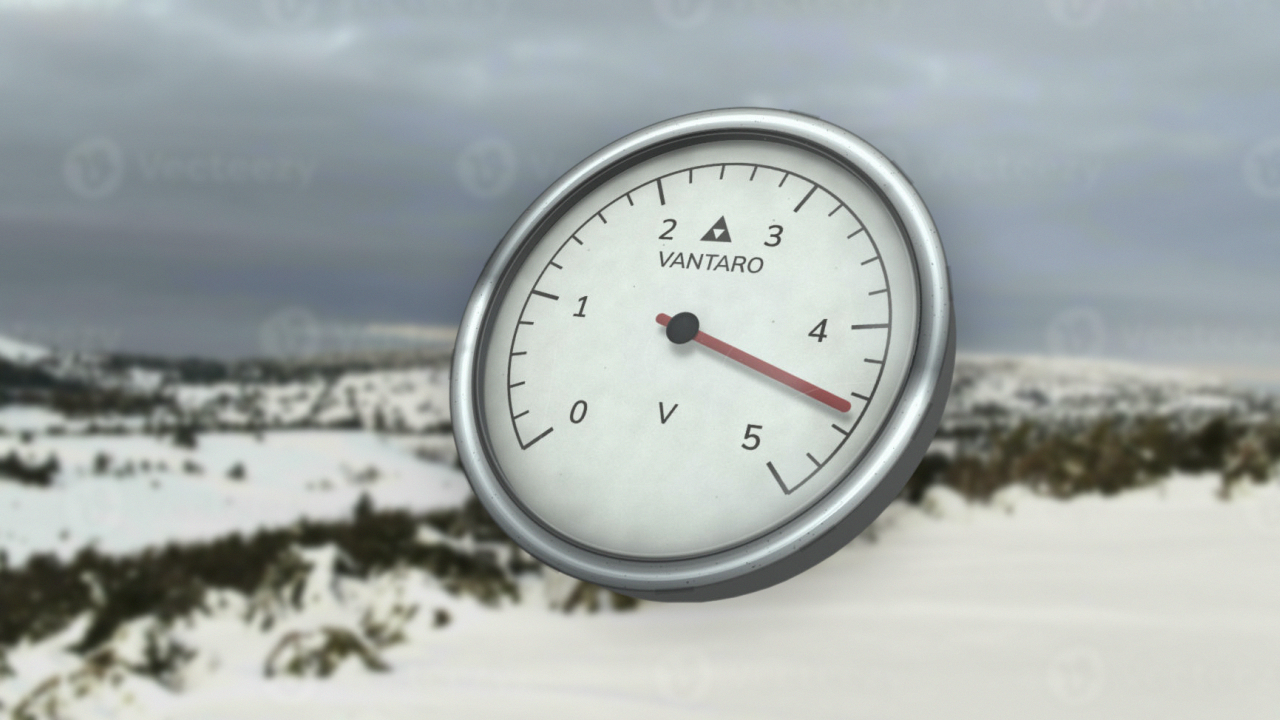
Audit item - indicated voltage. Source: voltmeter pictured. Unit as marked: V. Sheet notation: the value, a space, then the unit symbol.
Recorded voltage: 4.5 V
